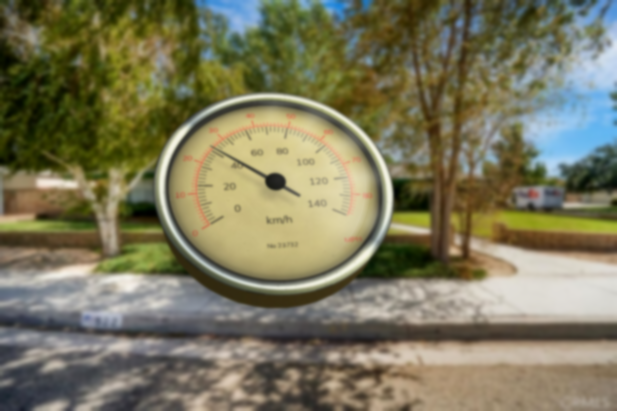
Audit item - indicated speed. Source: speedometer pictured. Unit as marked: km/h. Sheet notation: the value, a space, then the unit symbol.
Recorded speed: 40 km/h
